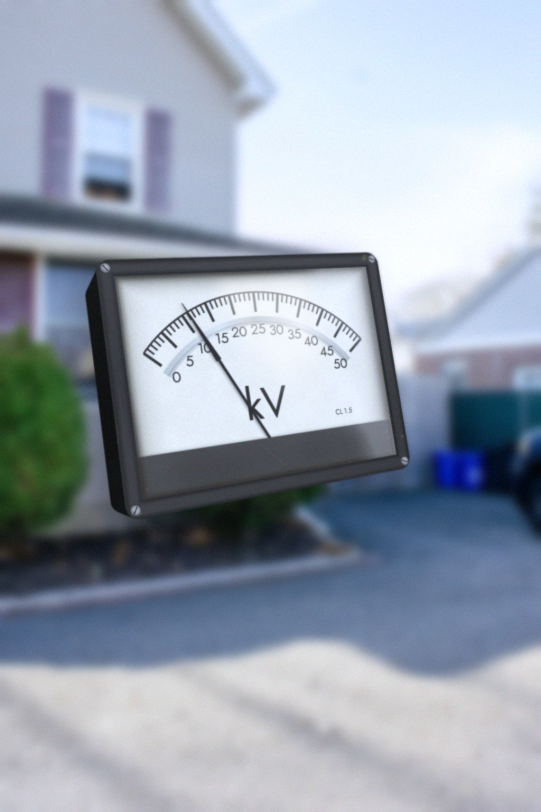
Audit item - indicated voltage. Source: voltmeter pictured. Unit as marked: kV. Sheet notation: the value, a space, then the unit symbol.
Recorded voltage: 11 kV
